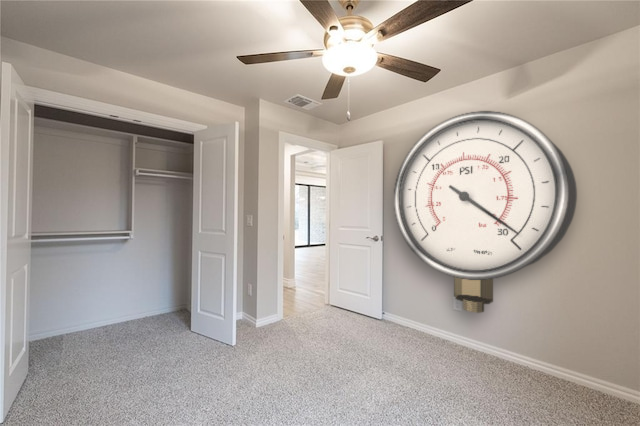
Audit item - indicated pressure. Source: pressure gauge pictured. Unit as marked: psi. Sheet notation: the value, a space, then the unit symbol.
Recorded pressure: 29 psi
